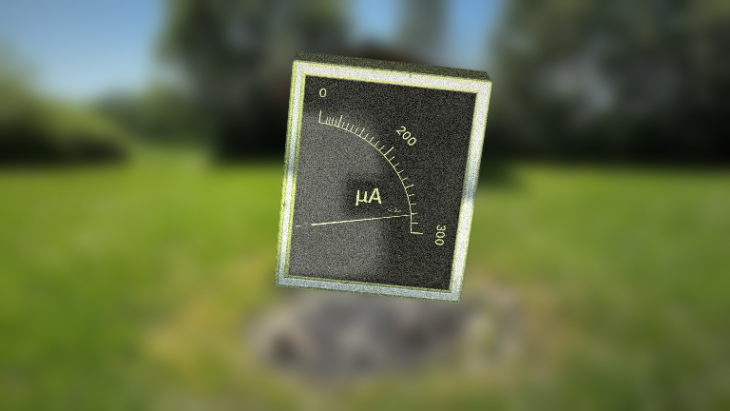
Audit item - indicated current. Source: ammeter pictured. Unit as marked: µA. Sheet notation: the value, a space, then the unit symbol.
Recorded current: 280 µA
